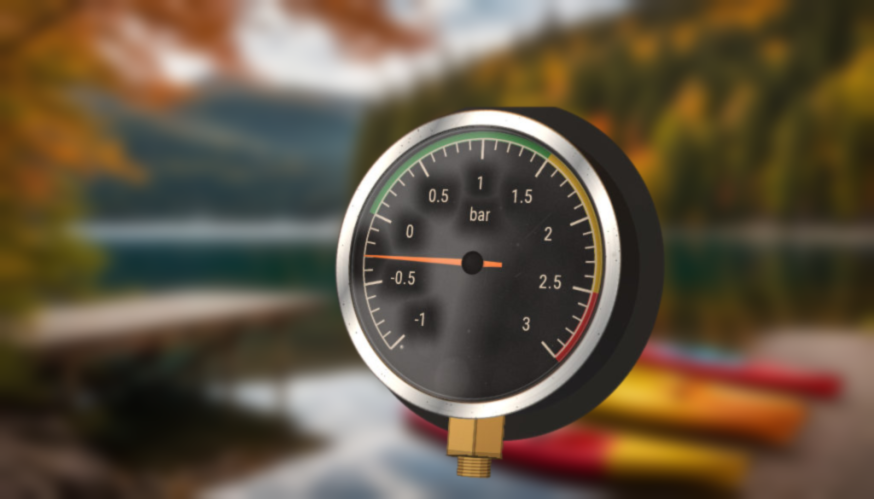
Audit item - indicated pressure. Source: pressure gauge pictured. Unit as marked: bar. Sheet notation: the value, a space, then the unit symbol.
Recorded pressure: -0.3 bar
